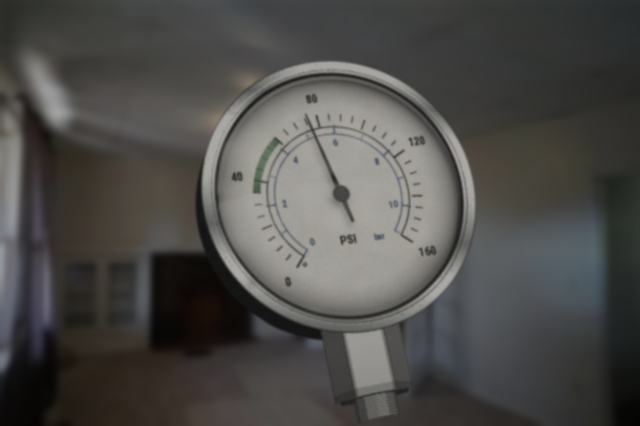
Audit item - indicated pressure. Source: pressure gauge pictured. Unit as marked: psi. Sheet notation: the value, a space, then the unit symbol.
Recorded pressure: 75 psi
